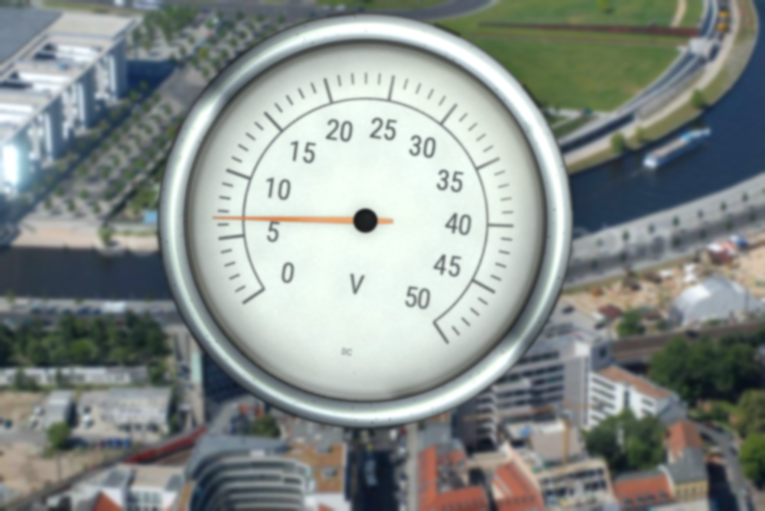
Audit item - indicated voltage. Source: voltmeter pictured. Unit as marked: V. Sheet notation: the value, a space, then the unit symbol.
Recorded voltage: 6.5 V
